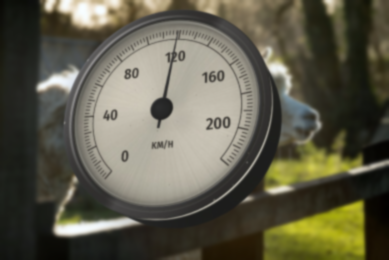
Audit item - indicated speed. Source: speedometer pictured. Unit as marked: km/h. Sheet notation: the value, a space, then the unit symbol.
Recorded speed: 120 km/h
